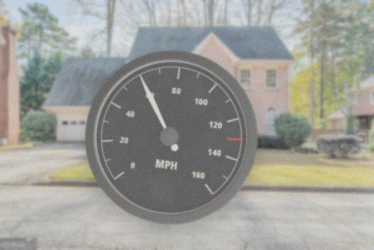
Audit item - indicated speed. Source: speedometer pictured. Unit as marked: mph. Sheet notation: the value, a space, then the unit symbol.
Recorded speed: 60 mph
